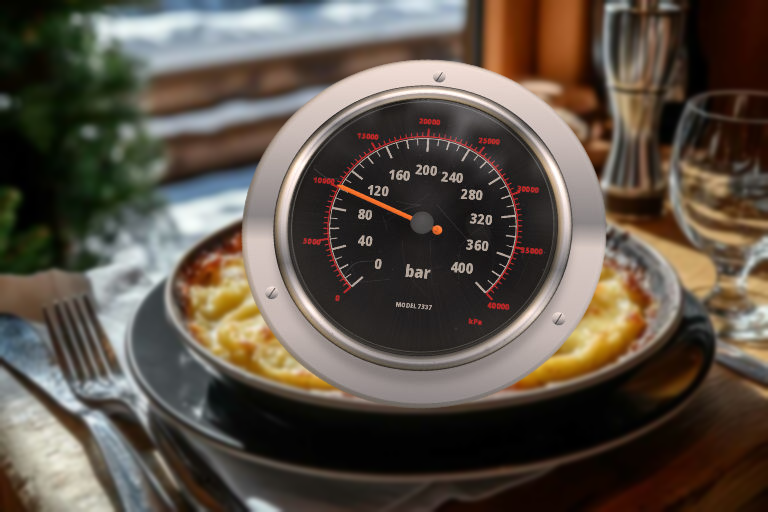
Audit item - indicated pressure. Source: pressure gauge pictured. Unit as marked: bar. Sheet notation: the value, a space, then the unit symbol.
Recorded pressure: 100 bar
